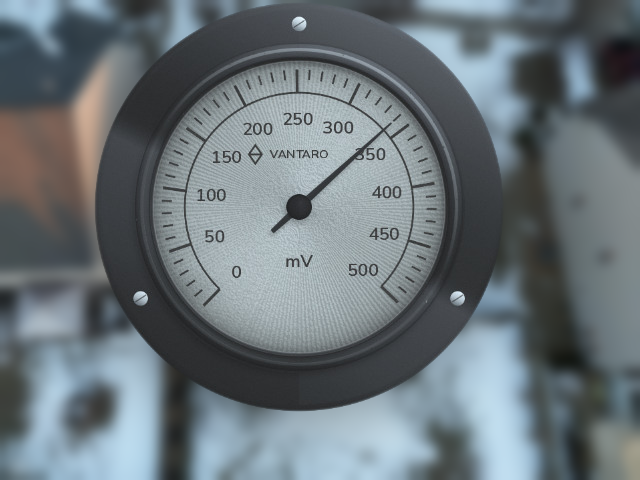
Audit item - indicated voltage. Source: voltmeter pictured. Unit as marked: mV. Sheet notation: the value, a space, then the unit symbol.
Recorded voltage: 340 mV
